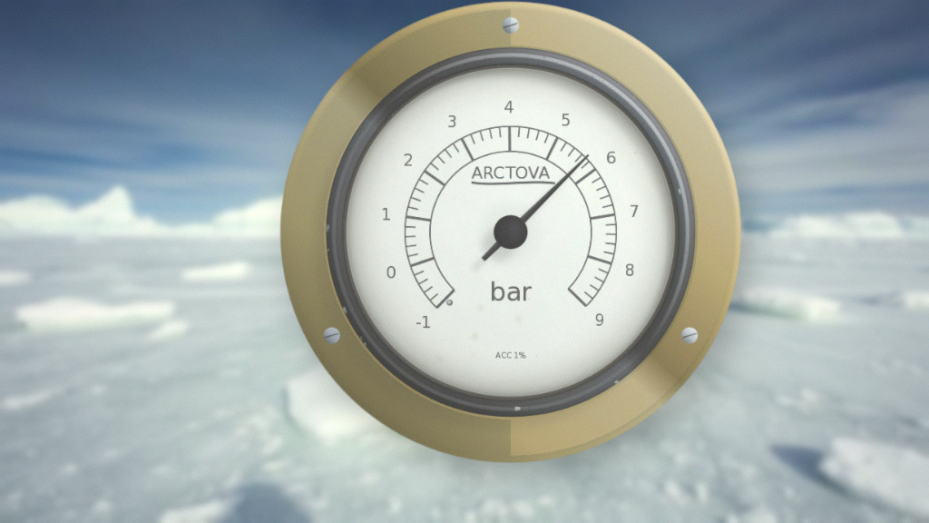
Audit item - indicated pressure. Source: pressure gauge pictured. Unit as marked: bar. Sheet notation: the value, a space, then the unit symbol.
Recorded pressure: 5.7 bar
